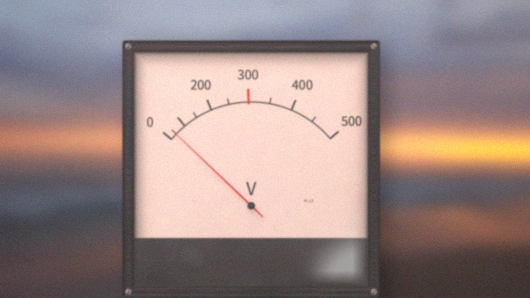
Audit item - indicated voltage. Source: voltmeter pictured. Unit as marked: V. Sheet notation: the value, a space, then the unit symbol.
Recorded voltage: 50 V
